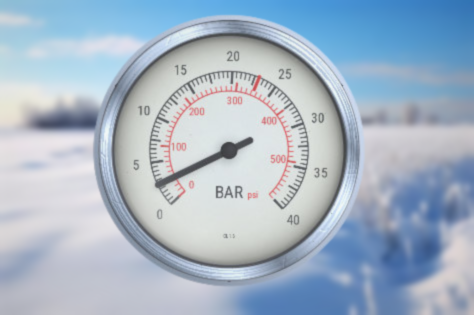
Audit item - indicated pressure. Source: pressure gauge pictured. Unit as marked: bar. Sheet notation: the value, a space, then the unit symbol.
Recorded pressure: 2.5 bar
